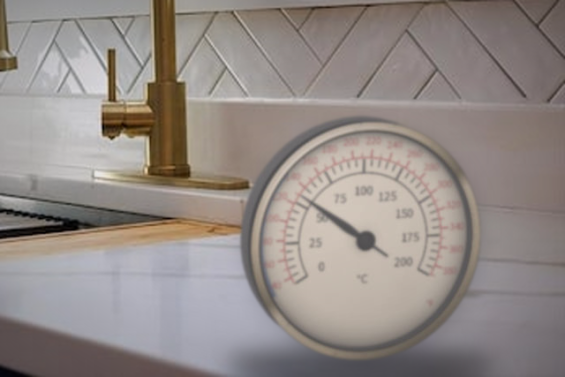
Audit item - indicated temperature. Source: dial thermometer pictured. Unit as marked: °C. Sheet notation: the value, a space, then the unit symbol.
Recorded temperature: 55 °C
